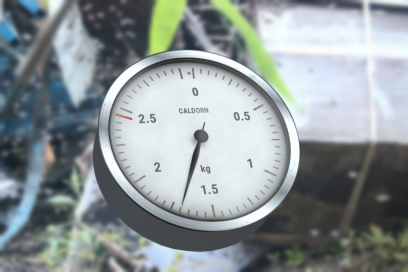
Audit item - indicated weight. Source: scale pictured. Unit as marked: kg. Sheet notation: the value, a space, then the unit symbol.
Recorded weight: 1.7 kg
